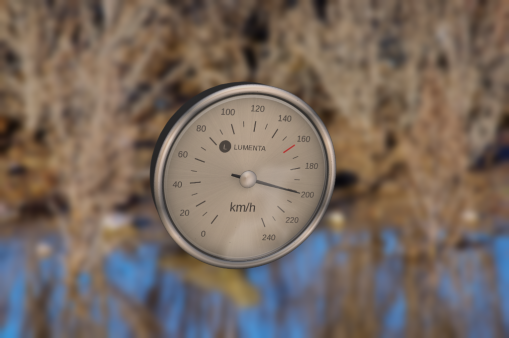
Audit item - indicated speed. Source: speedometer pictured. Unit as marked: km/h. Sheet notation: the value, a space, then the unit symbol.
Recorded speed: 200 km/h
